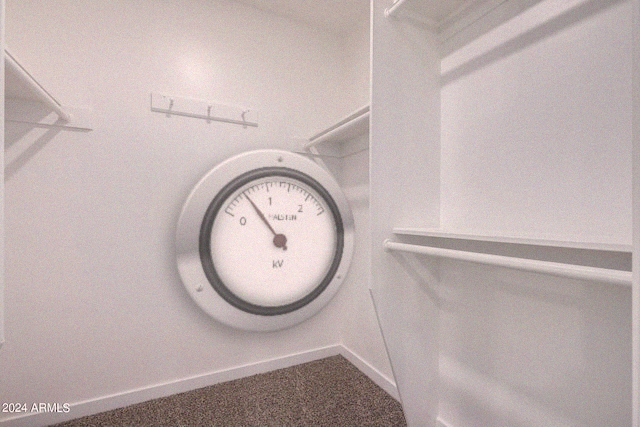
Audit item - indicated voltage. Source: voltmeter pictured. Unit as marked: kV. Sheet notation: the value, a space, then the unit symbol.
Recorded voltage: 0.5 kV
